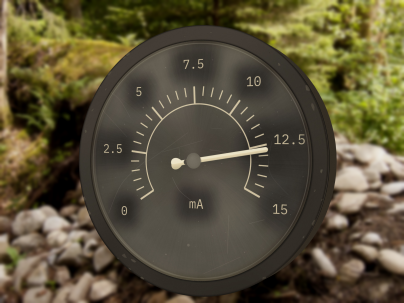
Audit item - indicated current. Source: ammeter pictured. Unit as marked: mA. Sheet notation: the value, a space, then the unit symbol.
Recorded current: 12.75 mA
